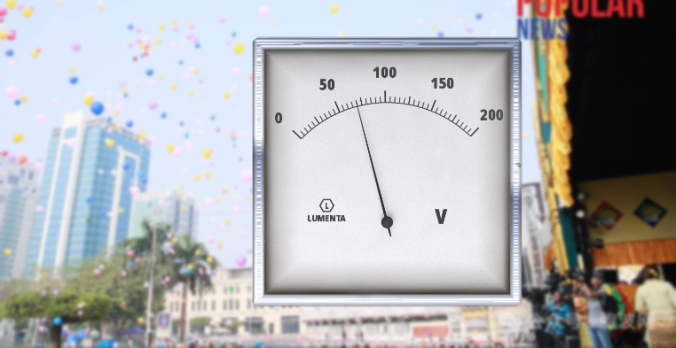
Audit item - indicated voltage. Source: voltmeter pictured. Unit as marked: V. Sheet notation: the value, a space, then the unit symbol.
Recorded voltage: 70 V
